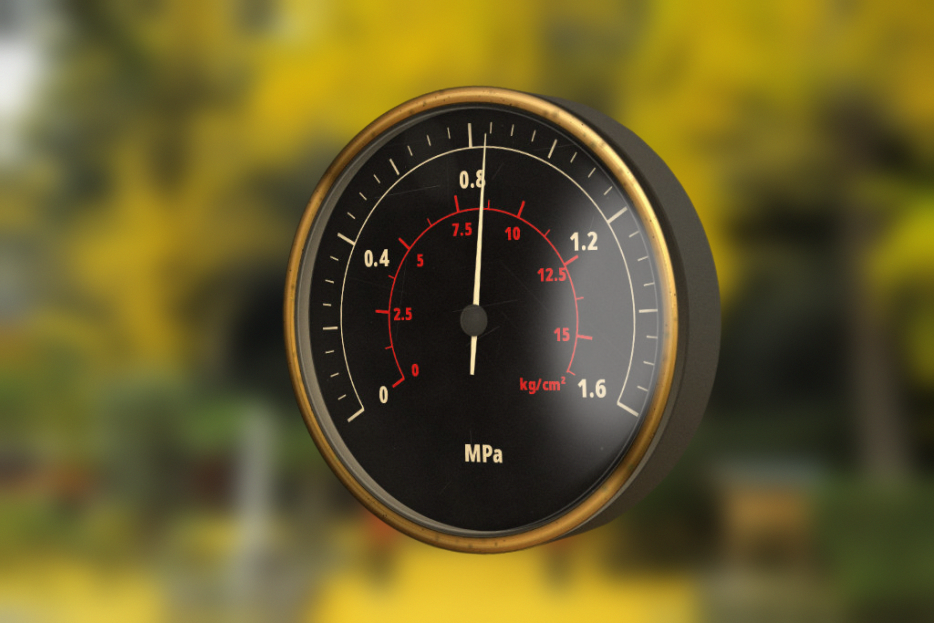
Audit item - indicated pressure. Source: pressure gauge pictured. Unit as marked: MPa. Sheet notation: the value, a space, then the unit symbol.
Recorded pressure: 0.85 MPa
